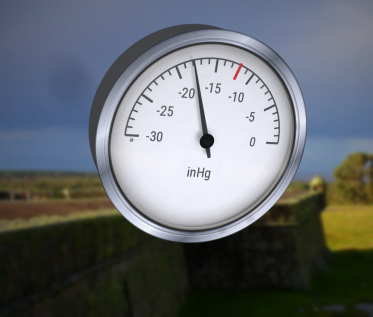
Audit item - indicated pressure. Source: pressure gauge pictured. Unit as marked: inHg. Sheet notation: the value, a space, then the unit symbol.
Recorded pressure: -18 inHg
